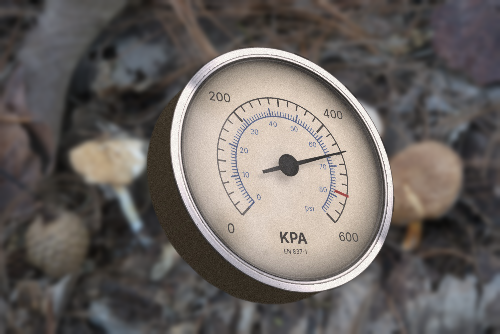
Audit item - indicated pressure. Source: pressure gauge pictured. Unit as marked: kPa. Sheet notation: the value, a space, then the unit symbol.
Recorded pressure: 460 kPa
